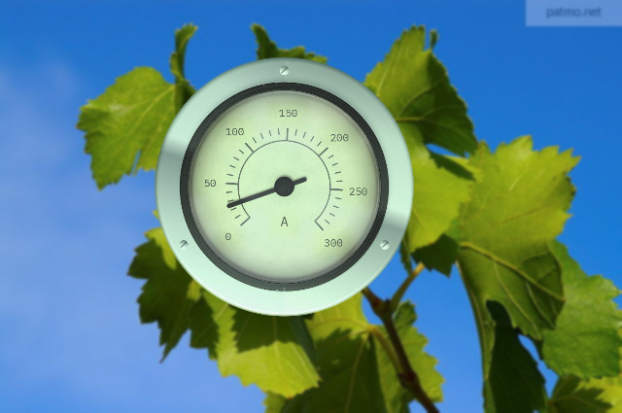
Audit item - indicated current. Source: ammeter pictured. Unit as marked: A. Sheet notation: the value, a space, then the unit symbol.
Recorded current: 25 A
